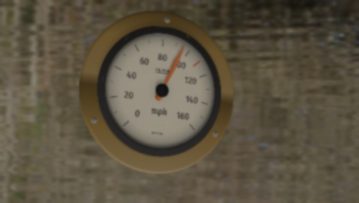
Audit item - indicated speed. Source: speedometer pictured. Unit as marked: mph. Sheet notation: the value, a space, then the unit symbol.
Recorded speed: 95 mph
